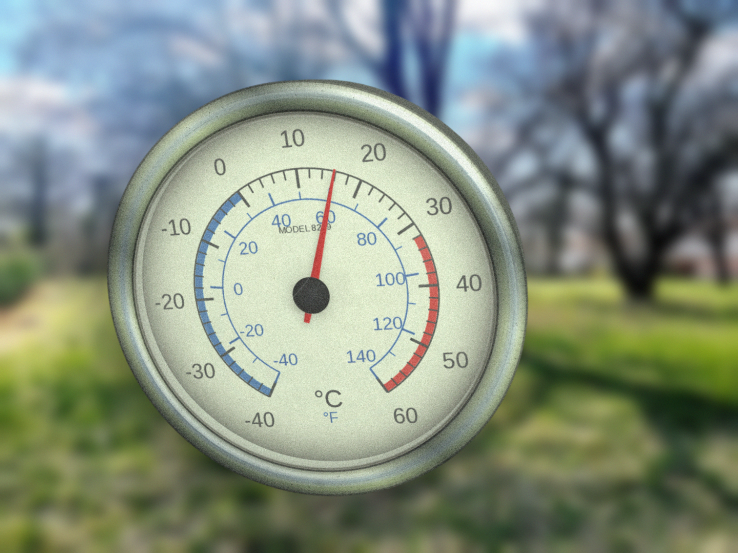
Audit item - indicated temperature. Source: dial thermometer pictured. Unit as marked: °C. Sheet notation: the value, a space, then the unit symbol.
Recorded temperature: 16 °C
